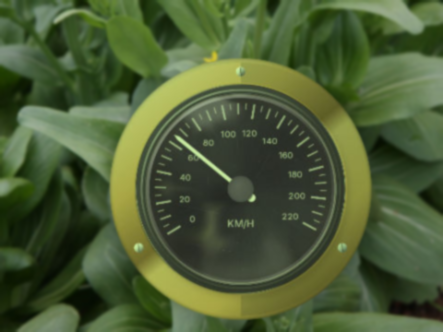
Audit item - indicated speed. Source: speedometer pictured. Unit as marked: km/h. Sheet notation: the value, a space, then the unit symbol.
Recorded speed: 65 km/h
